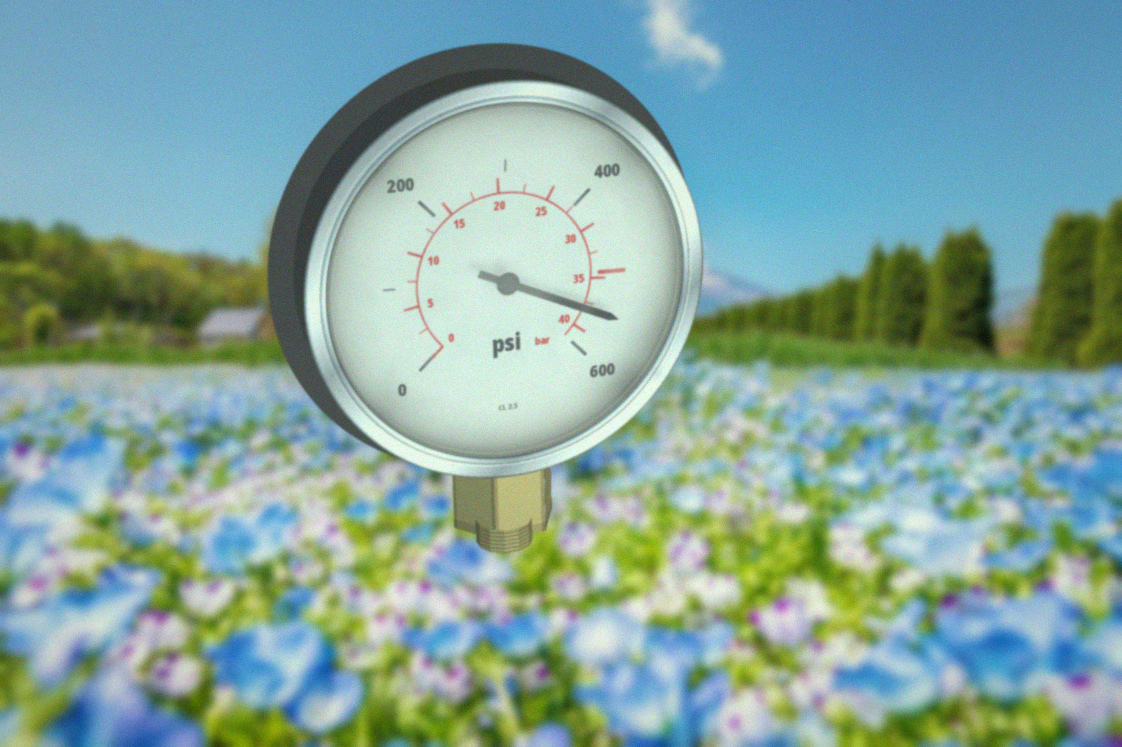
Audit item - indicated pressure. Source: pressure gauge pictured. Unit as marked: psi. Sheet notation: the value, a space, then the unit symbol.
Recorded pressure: 550 psi
